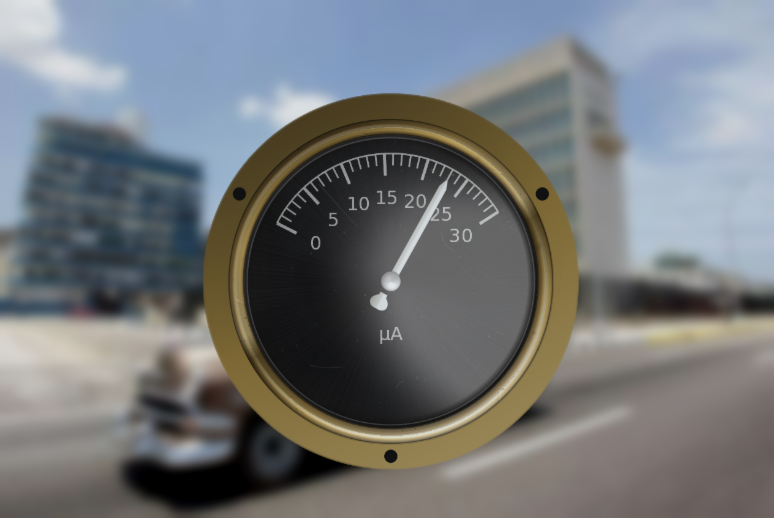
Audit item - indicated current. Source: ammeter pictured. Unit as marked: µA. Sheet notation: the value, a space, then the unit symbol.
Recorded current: 23 µA
